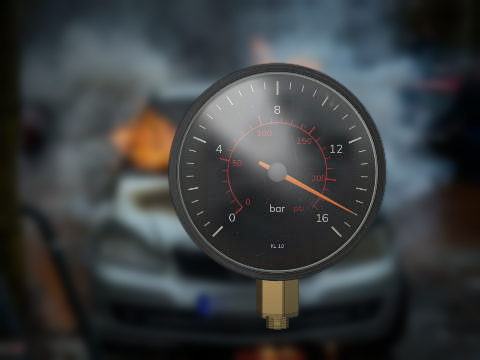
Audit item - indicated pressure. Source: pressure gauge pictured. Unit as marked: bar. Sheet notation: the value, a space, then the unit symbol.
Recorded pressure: 15 bar
